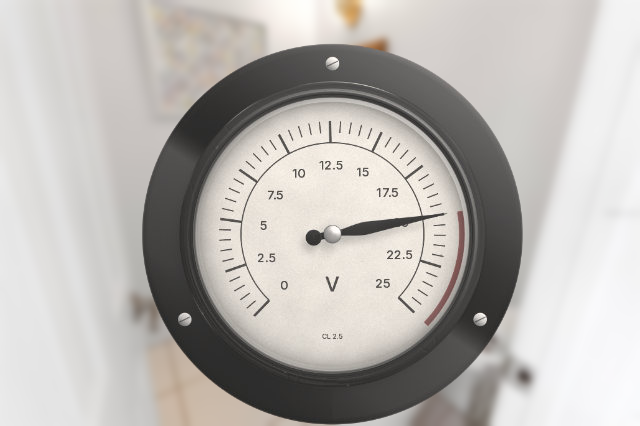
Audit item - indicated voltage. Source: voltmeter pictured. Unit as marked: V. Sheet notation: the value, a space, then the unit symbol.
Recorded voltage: 20 V
